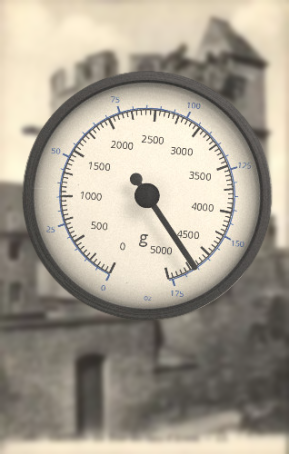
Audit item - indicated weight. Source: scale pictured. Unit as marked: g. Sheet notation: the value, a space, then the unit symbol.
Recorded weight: 4700 g
